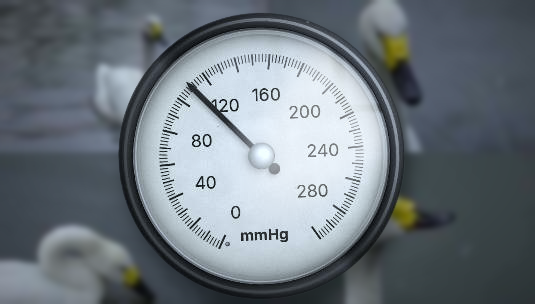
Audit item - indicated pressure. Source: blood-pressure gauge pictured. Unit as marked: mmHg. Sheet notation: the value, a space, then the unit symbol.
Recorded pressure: 110 mmHg
